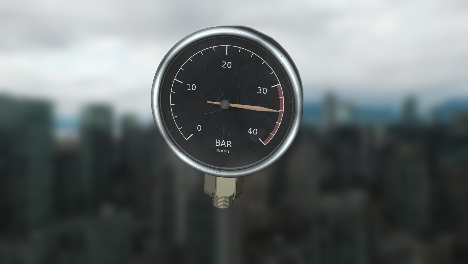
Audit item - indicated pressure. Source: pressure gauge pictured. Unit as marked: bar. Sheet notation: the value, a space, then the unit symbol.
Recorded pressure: 34 bar
